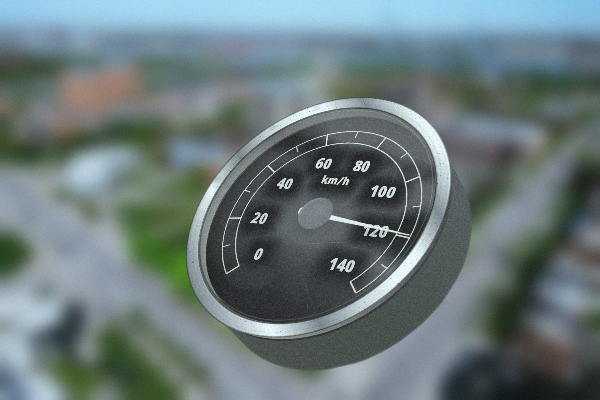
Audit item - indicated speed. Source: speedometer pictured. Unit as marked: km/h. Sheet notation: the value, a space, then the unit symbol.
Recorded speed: 120 km/h
